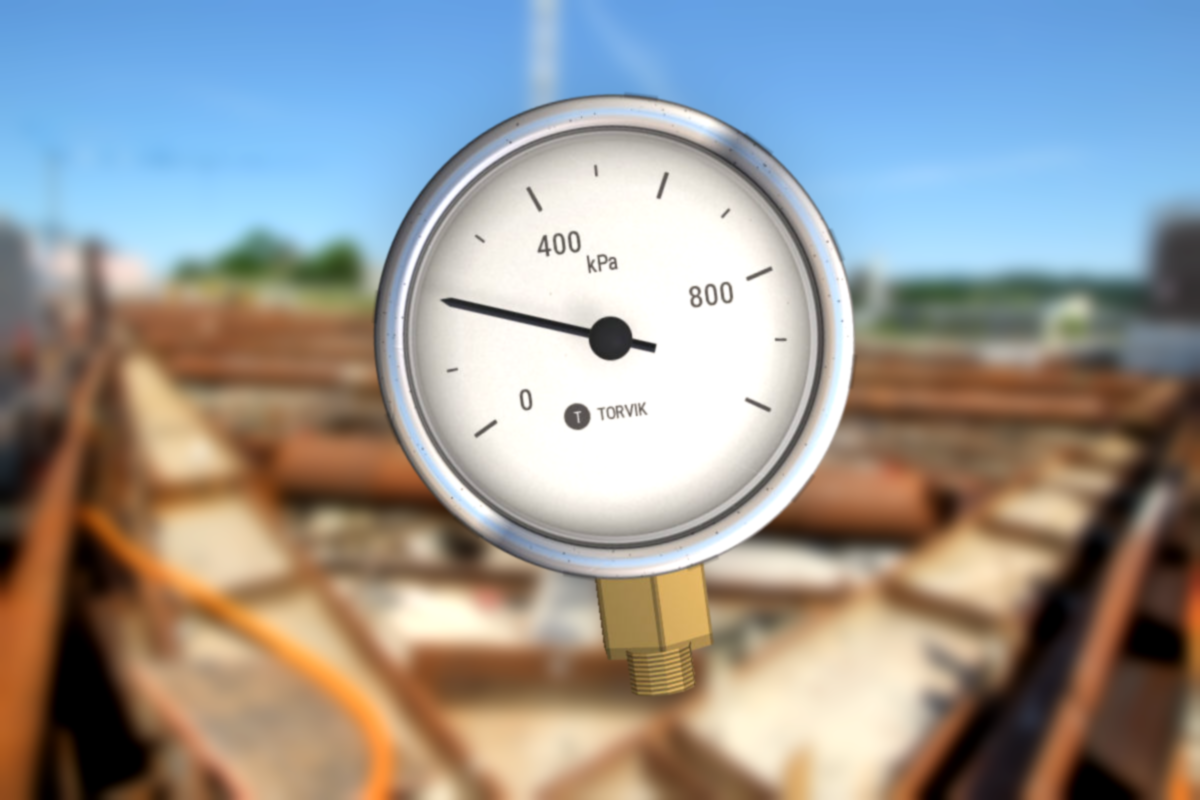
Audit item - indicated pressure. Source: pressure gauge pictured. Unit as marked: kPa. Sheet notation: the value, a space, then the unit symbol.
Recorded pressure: 200 kPa
